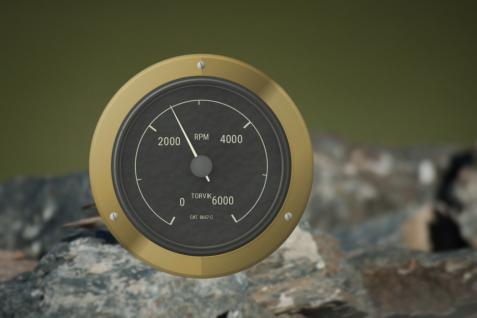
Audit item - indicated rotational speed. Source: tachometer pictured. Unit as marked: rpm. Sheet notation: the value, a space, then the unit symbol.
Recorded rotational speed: 2500 rpm
